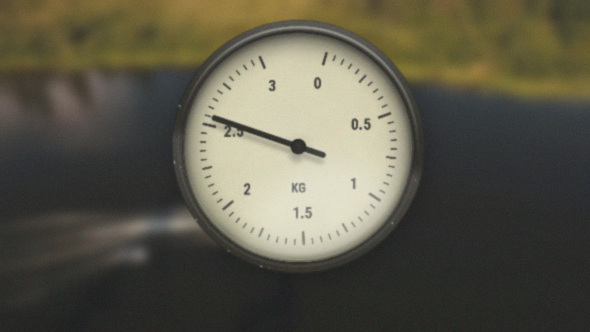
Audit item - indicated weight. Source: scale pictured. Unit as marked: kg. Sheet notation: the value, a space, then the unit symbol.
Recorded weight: 2.55 kg
